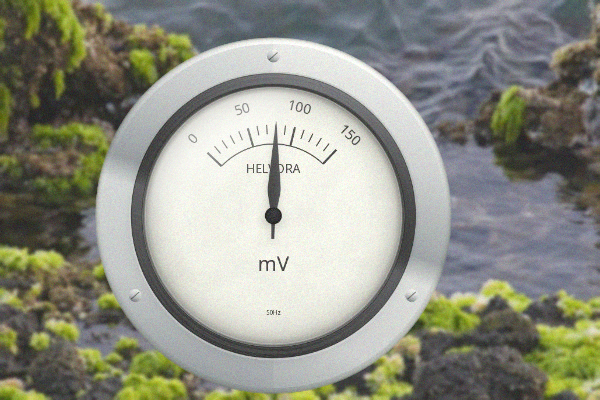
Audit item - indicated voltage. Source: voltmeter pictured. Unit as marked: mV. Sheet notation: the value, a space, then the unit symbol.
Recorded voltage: 80 mV
